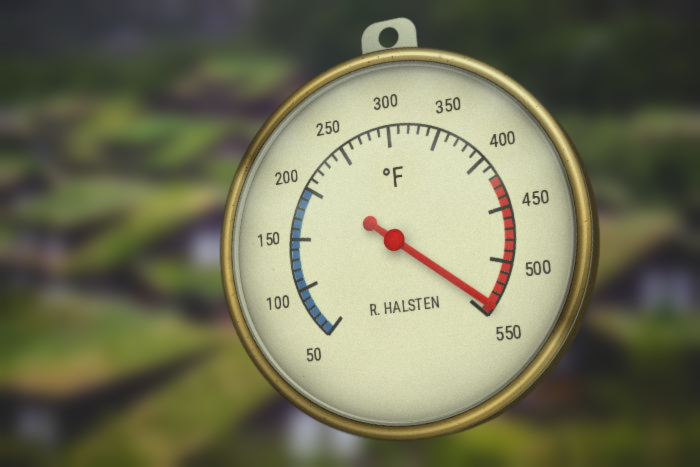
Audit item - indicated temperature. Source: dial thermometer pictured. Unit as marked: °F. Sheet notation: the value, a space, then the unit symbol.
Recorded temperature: 540 °F
